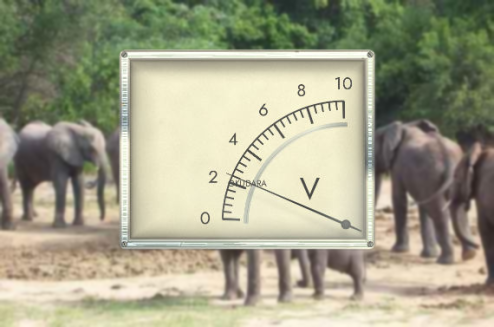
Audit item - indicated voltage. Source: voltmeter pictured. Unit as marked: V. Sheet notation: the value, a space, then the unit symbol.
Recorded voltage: 2.4 V
